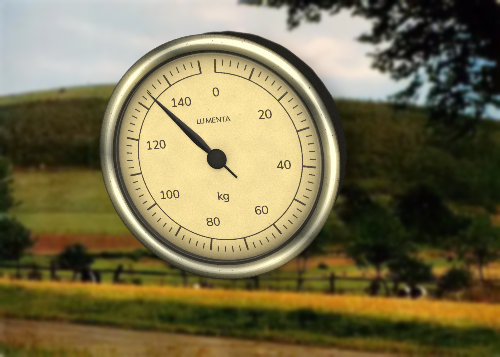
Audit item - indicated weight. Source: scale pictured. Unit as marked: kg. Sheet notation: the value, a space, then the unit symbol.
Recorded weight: 134 kg
